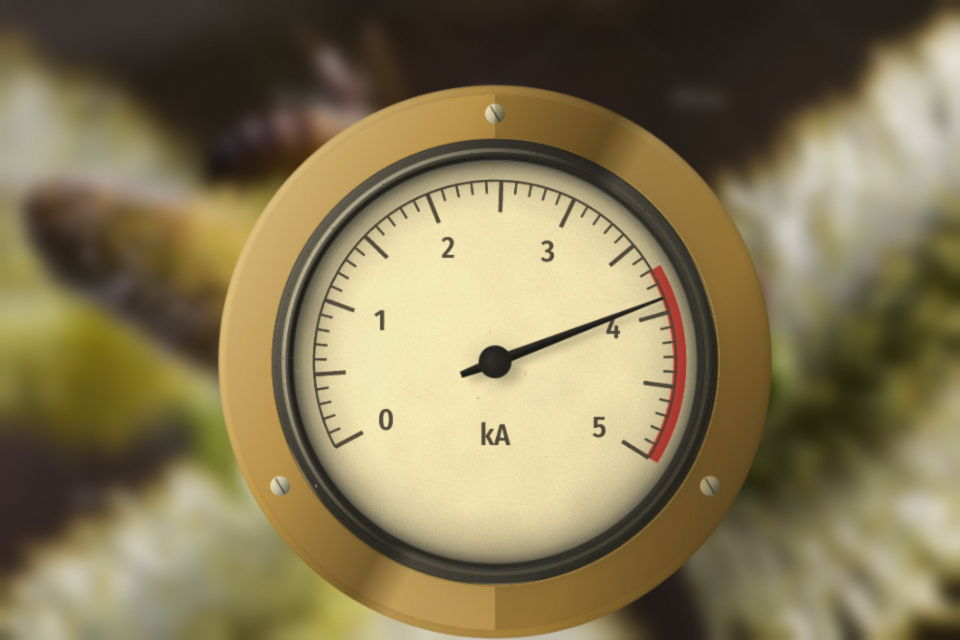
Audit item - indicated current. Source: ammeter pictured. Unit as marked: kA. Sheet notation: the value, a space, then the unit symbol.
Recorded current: 3.9 kA
